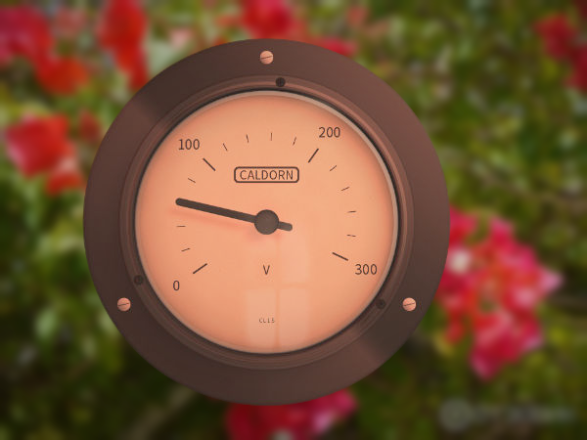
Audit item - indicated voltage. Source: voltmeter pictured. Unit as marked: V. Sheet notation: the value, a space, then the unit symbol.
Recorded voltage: 60 V
